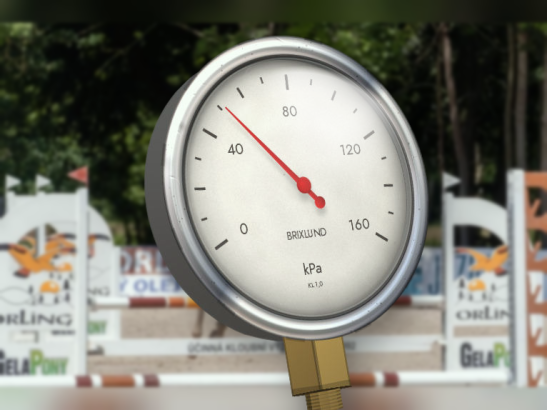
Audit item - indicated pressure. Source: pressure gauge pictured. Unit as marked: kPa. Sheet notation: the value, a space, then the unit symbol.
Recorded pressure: 50 kPa
